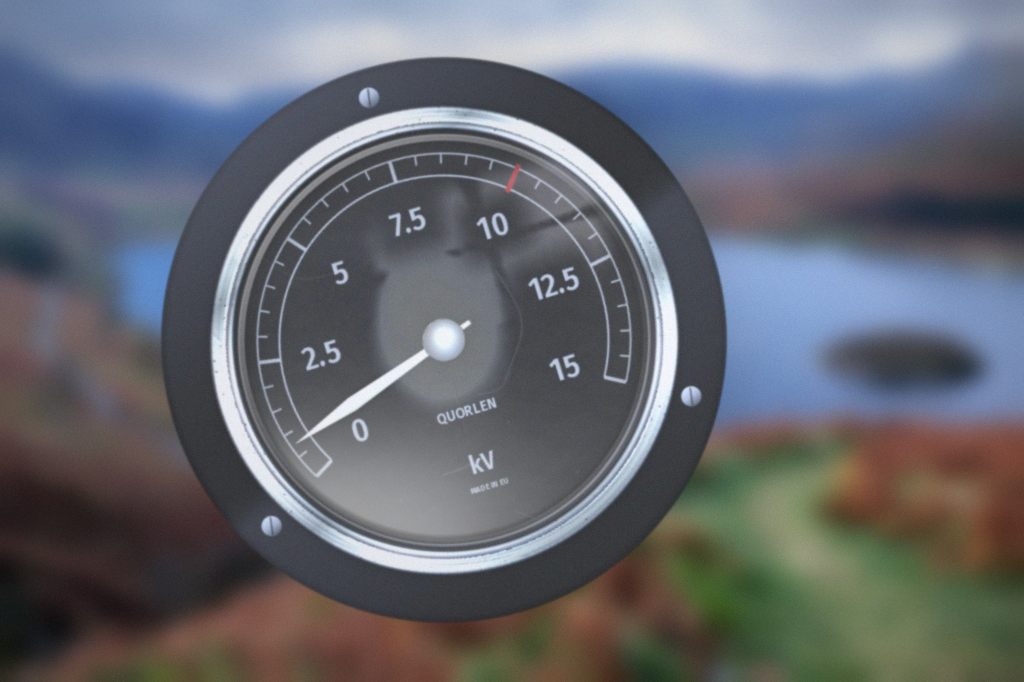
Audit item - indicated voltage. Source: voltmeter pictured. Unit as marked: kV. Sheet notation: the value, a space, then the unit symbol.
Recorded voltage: 0.75 kV
